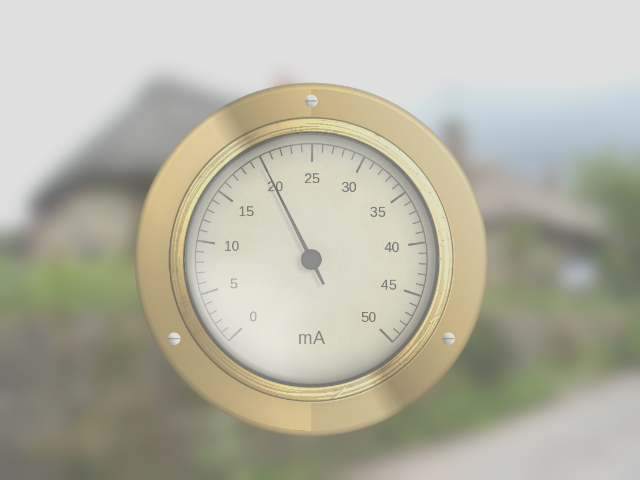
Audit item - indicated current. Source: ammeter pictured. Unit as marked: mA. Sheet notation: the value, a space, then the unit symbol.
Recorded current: 20 mA
